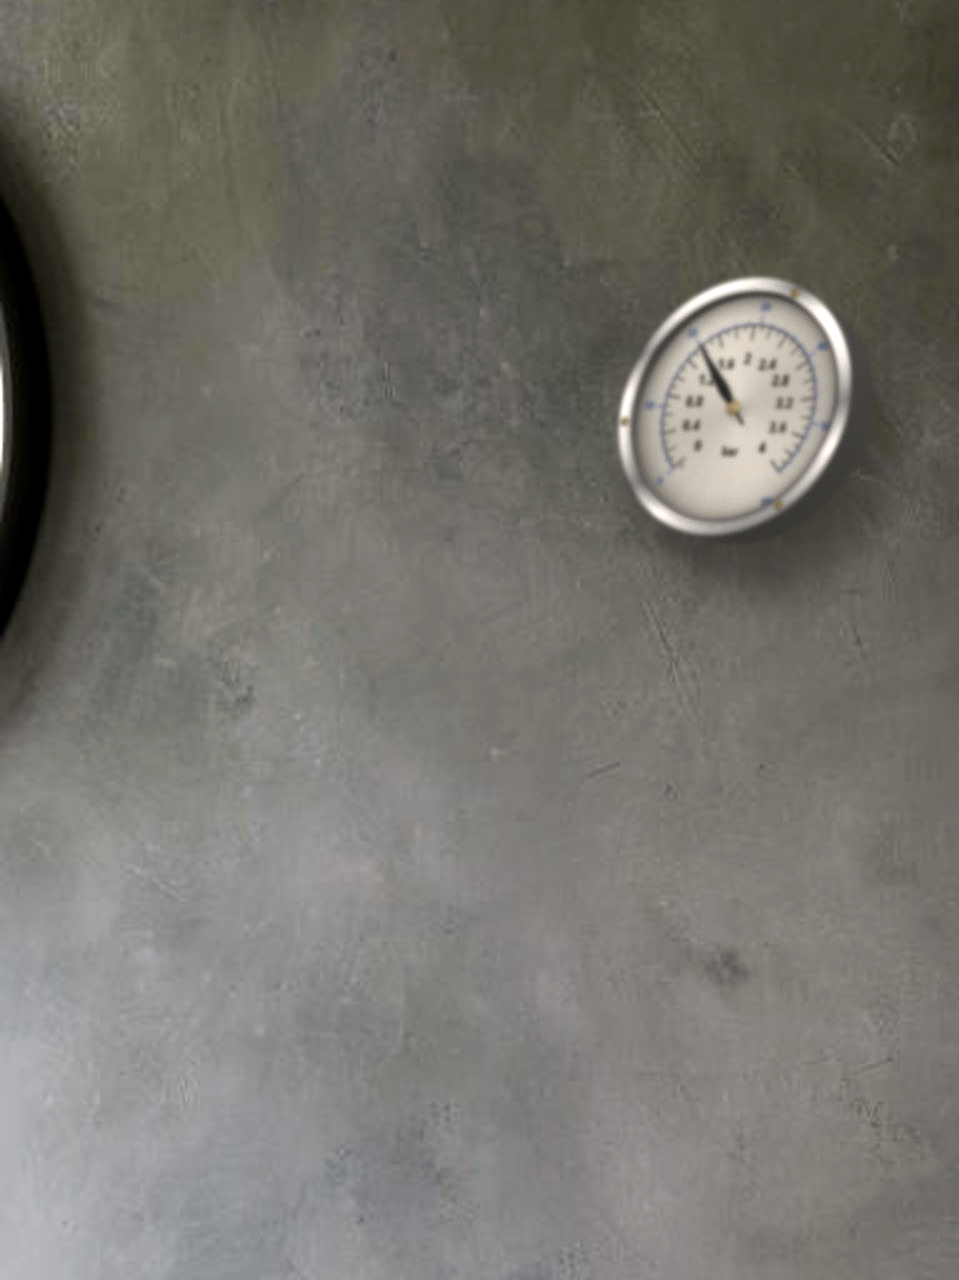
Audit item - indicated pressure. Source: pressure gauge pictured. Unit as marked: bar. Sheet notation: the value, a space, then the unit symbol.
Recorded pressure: 1.4 bar
